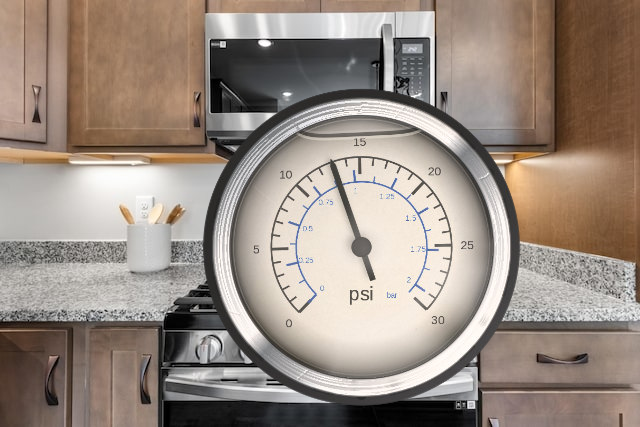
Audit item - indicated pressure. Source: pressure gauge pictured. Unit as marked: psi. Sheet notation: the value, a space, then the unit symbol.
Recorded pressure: 13 psi
